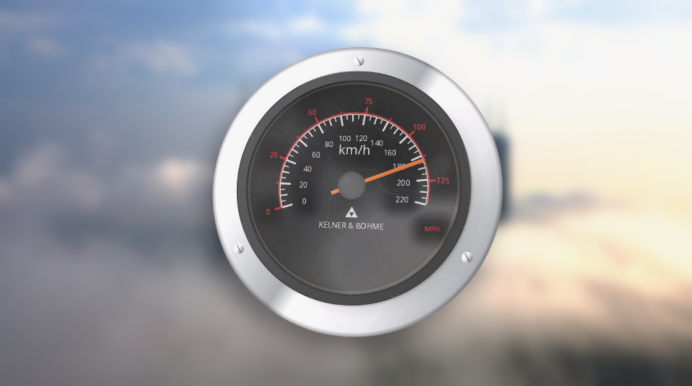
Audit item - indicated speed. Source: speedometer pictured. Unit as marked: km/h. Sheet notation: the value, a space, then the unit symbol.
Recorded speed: 185 km/h
